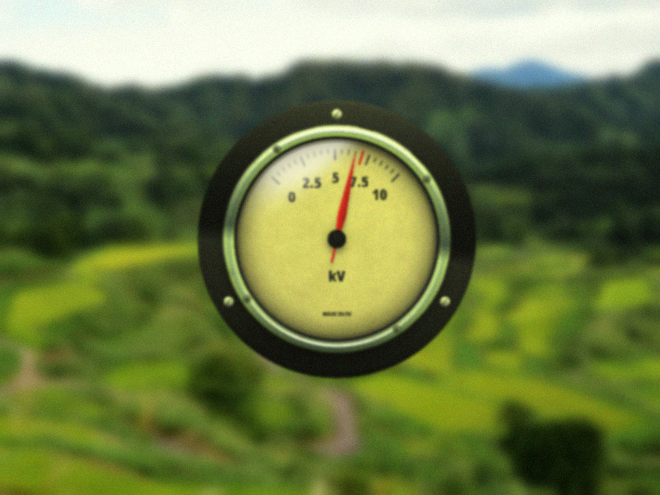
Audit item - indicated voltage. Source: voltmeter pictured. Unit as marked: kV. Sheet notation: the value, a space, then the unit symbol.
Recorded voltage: 6.5 kV
